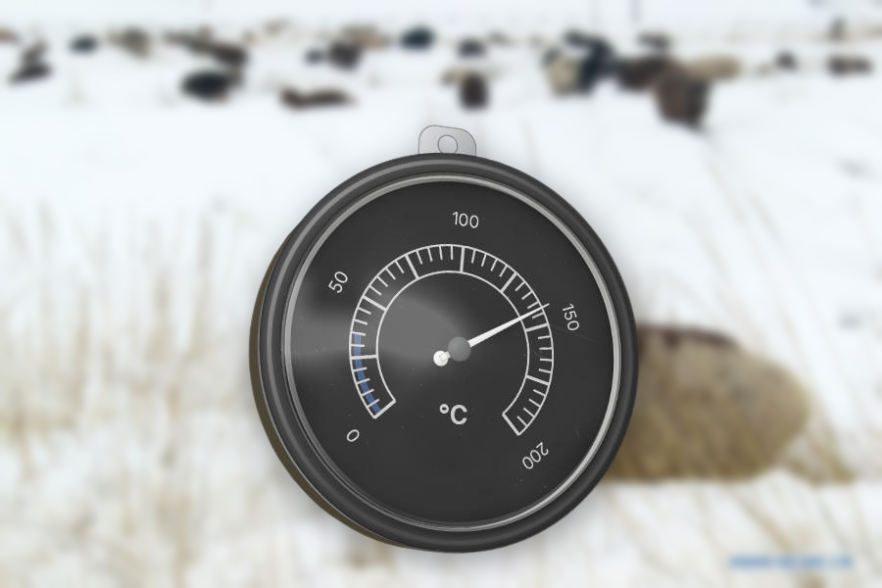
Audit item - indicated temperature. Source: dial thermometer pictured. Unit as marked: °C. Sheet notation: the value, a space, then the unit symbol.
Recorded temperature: 142.5 °C
